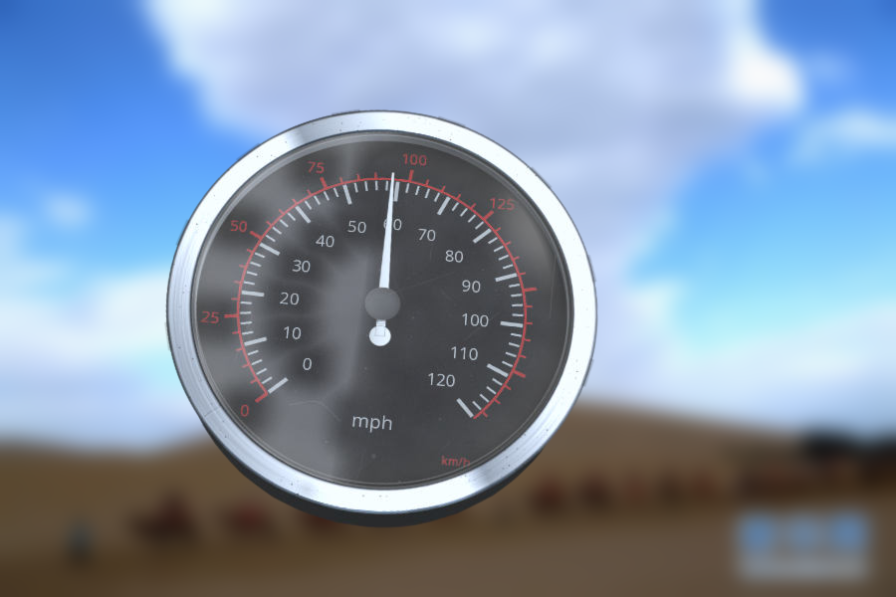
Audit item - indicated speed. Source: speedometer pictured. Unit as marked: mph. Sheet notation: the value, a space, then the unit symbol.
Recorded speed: 59 mph
